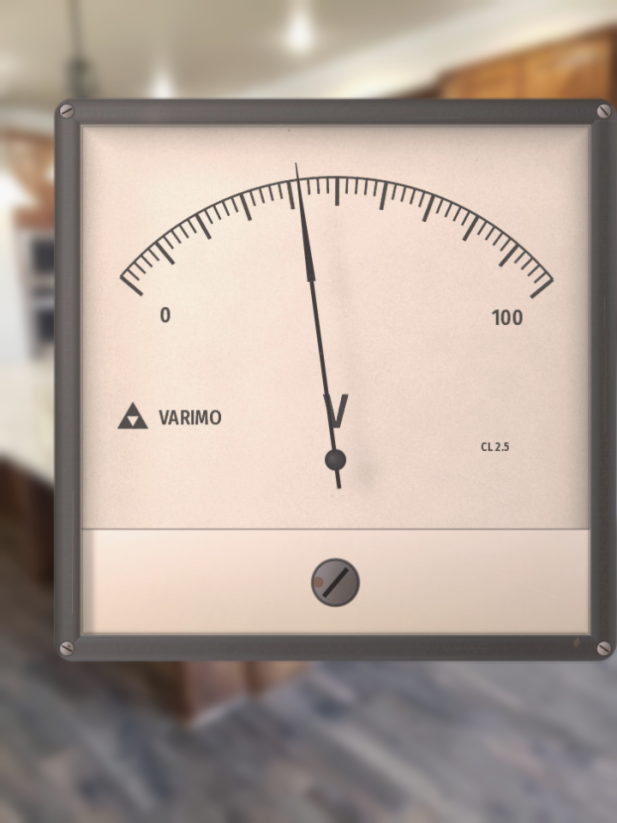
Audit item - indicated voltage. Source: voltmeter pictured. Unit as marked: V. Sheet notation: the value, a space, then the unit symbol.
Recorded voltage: 42 V
